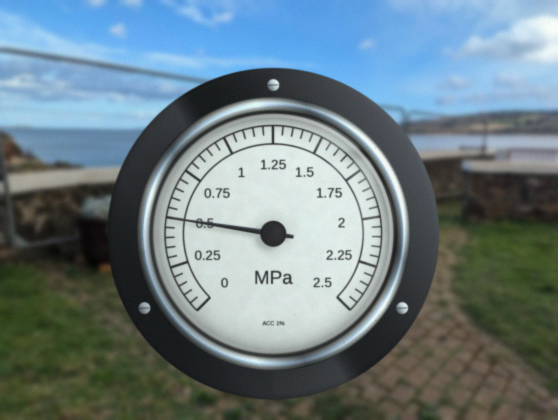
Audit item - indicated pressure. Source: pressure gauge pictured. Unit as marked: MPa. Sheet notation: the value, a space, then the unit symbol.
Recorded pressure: 0.5 MPa
